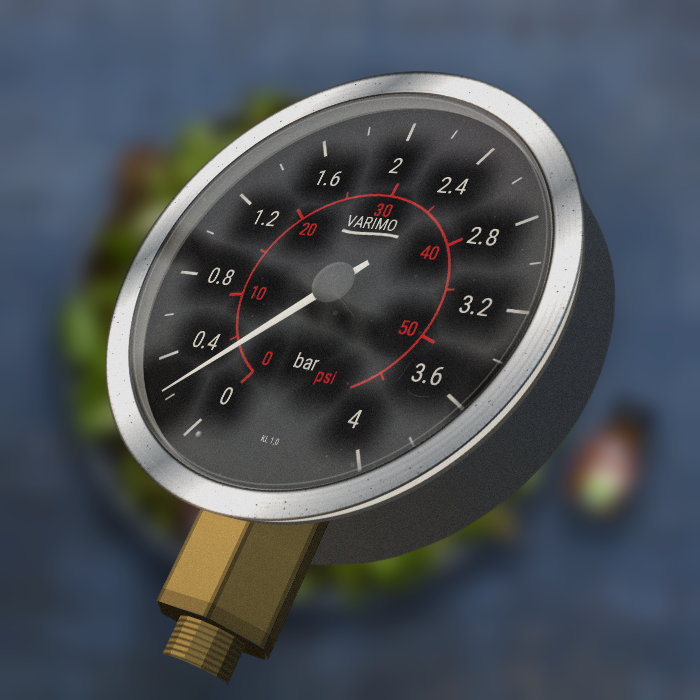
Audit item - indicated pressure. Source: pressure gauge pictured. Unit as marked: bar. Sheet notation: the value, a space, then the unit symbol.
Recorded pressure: 0.2 bar
